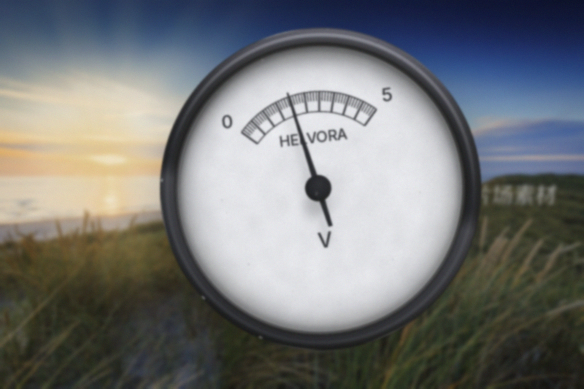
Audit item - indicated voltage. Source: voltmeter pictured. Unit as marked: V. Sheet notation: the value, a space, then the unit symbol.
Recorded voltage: 2 V
